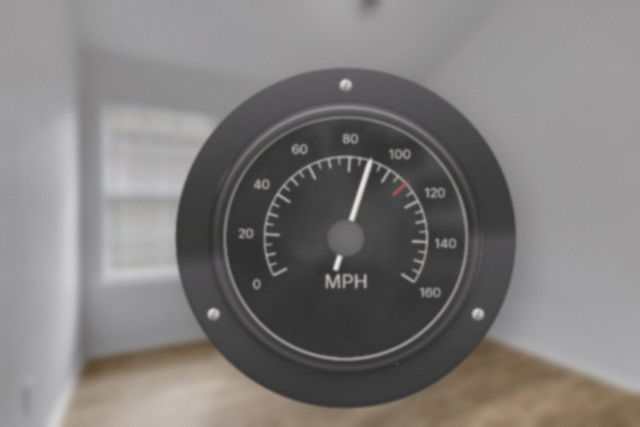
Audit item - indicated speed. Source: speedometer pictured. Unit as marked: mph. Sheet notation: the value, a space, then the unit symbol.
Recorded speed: 90 mph
